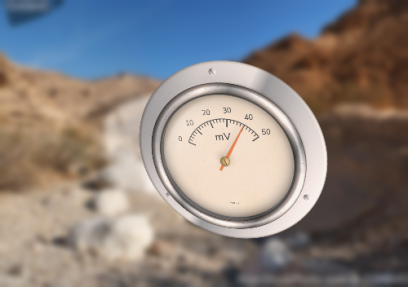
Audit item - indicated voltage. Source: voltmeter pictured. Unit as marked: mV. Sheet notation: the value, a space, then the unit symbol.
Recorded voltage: 40 mV
